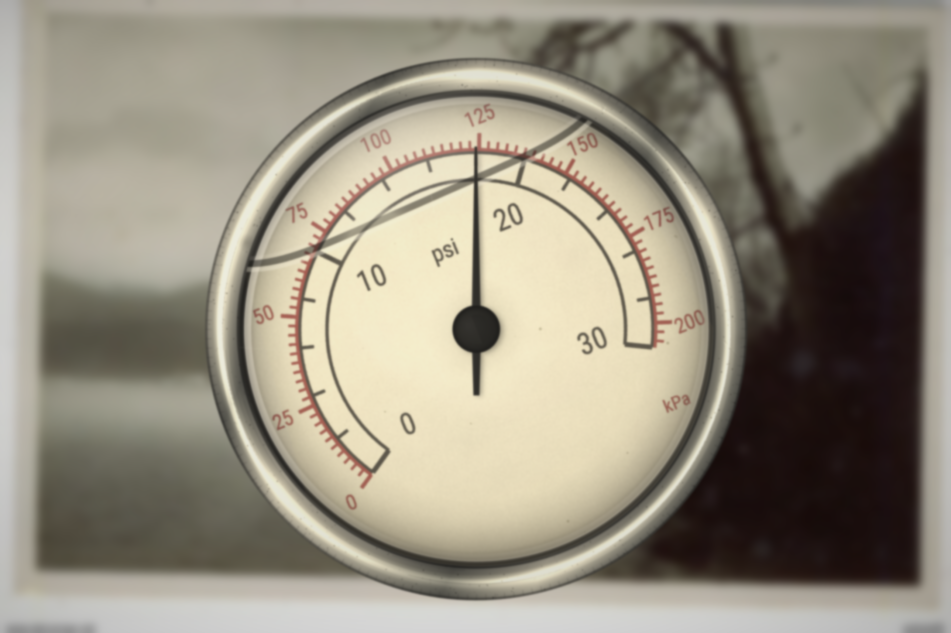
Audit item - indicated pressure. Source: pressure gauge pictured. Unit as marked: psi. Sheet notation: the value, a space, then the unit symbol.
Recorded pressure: 18 psi
